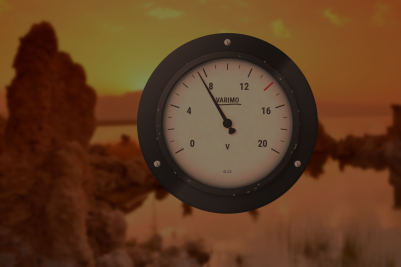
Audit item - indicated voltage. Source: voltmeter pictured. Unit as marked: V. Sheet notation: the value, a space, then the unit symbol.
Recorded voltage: 7.5 V
